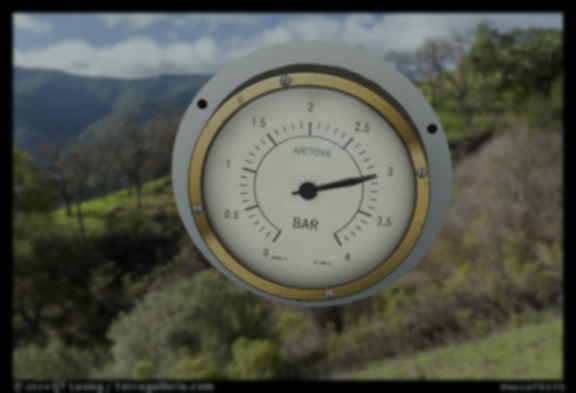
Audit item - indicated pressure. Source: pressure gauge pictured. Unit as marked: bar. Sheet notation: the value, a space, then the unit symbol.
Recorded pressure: 3 bar
